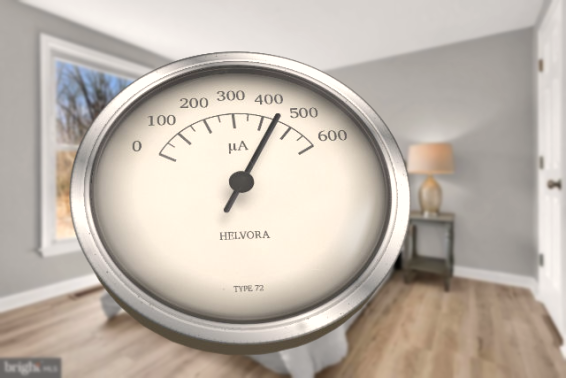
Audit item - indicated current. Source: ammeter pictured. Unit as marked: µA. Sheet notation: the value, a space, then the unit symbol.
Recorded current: 450 µA
